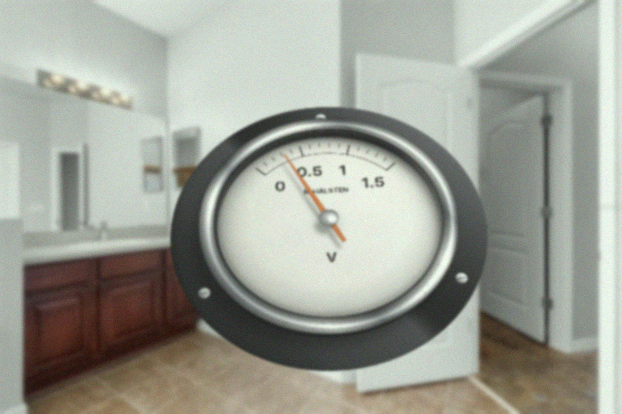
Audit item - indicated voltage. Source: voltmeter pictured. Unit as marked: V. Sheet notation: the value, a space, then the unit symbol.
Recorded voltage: 0.3 V
